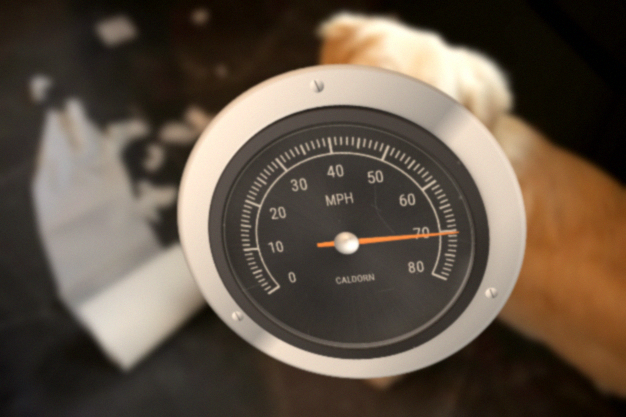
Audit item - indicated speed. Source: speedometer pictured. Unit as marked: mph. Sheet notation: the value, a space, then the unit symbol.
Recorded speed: 70 mph
